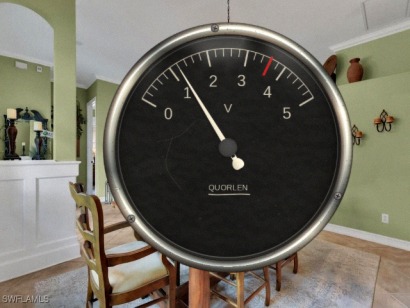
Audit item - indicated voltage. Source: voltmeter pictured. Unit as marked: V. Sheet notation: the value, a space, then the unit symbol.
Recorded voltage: 1.2 V
